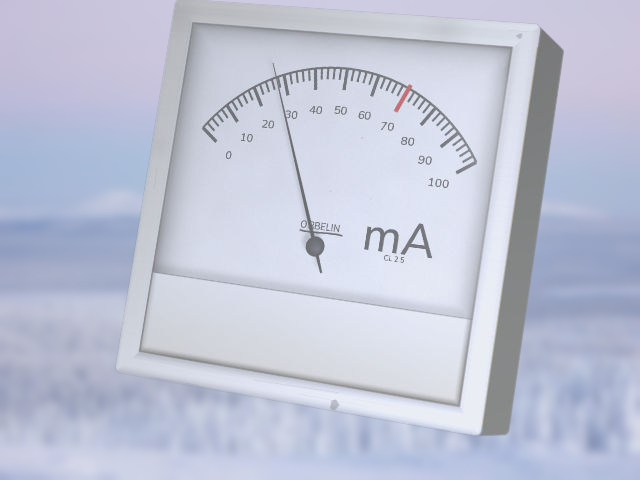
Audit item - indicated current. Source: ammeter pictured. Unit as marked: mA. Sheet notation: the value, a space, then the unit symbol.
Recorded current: 28 mA
